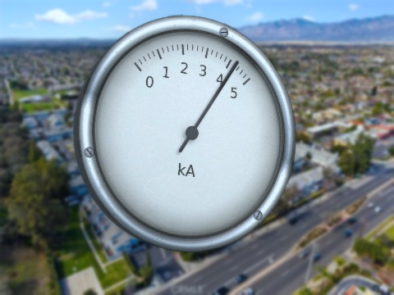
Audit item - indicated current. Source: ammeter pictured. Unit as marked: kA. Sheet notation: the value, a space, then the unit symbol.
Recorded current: 4.2 kA
